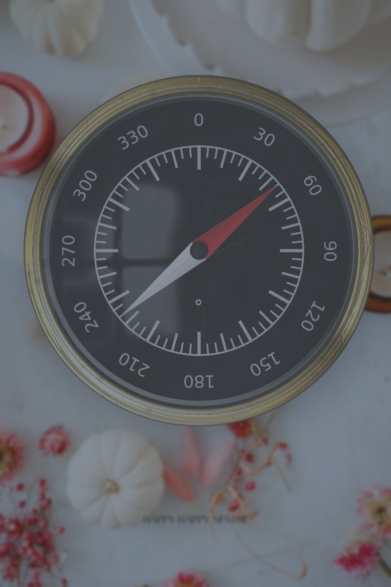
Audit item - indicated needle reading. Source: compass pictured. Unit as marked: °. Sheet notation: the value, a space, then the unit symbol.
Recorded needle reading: 50 °
